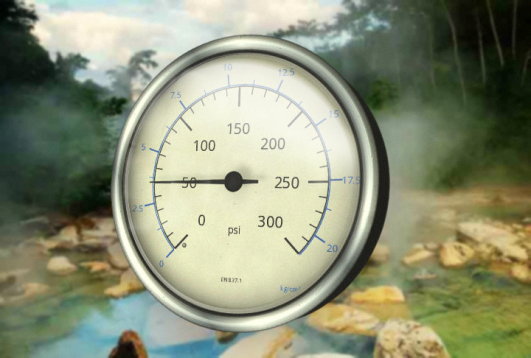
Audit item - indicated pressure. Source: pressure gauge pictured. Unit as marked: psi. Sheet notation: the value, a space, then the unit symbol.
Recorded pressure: 50 psi
